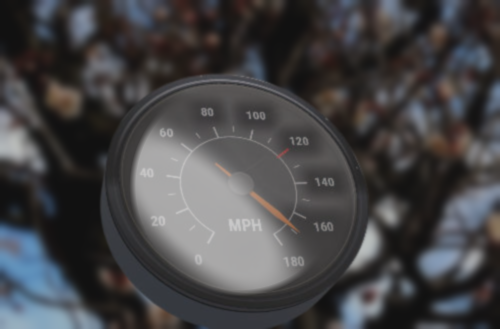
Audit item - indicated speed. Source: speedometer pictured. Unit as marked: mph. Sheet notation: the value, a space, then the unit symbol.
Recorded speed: 170 mph
